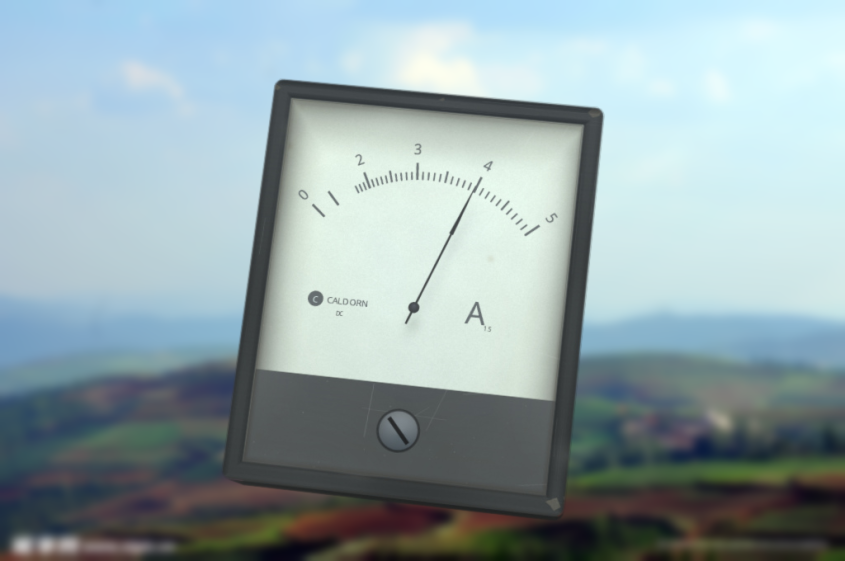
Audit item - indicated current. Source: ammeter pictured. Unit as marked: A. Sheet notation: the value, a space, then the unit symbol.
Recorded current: 4 A
